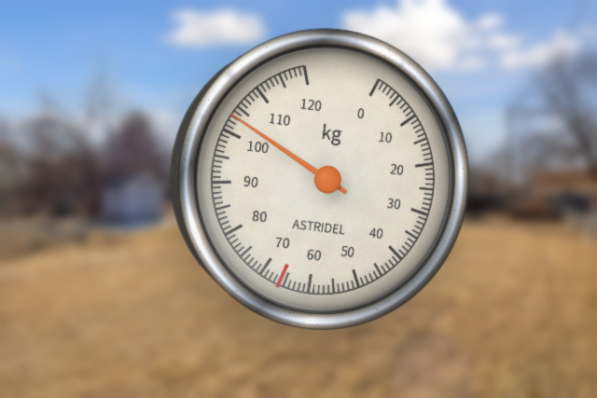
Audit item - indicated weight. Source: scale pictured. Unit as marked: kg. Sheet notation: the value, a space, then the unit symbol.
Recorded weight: 103 kg
